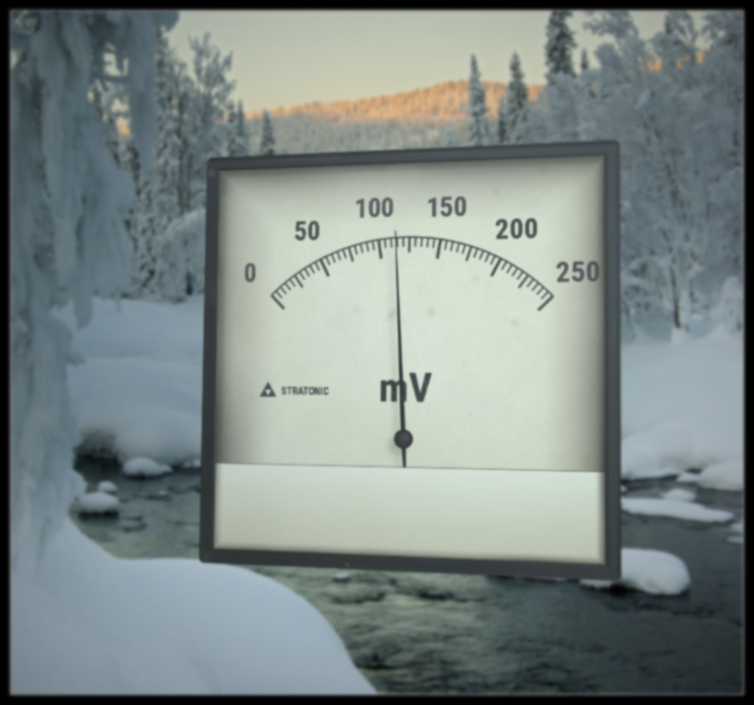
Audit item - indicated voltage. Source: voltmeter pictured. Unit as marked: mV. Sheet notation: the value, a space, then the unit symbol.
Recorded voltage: 115 mV
